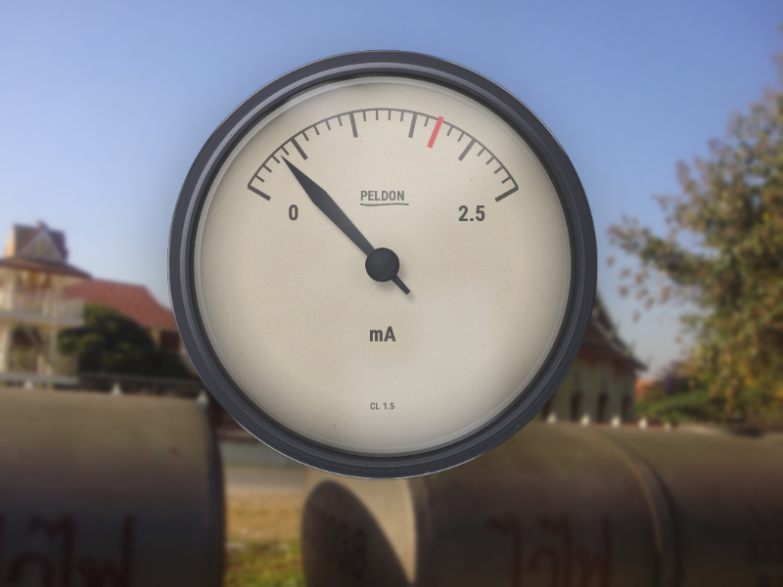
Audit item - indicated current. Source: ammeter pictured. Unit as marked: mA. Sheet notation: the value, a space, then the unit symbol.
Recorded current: 0.35 mA
